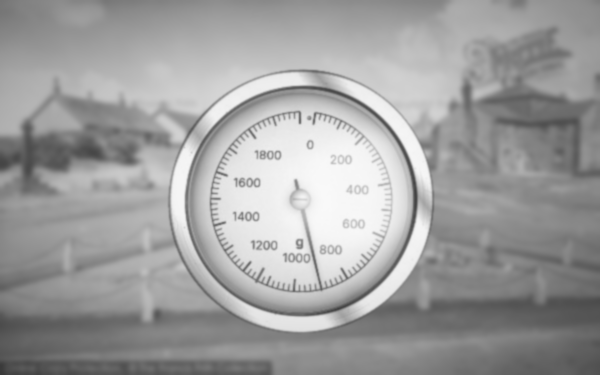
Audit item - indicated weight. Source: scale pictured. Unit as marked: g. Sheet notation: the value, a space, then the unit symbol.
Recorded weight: 900 g
